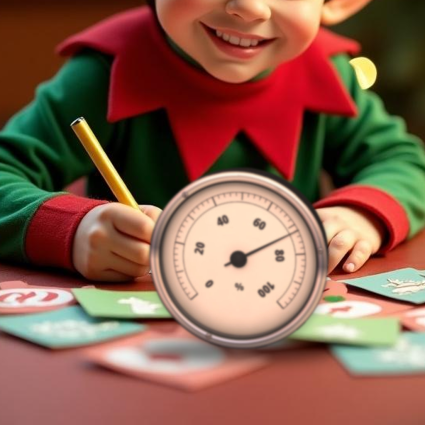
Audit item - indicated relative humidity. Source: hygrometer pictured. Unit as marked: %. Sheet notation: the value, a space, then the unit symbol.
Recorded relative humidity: 72 %
